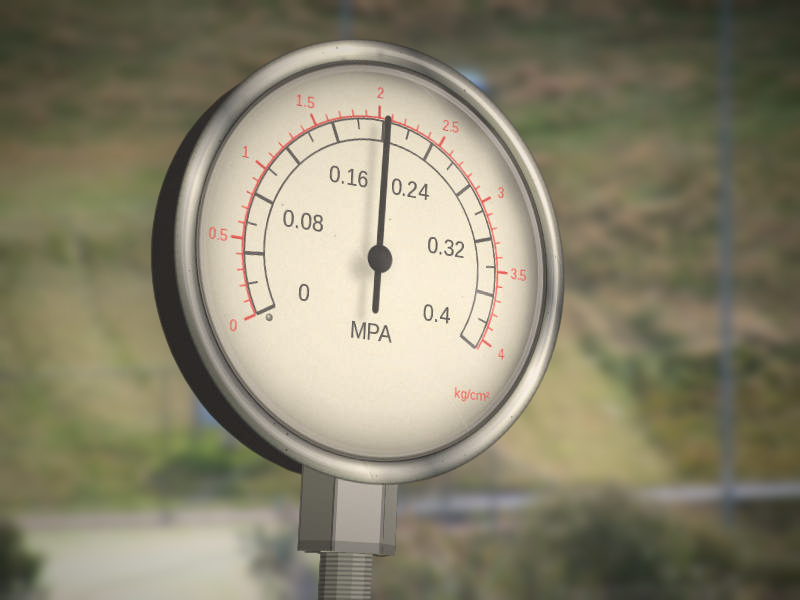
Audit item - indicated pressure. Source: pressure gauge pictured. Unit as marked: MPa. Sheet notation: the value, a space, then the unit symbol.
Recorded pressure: 0.2 MPa
